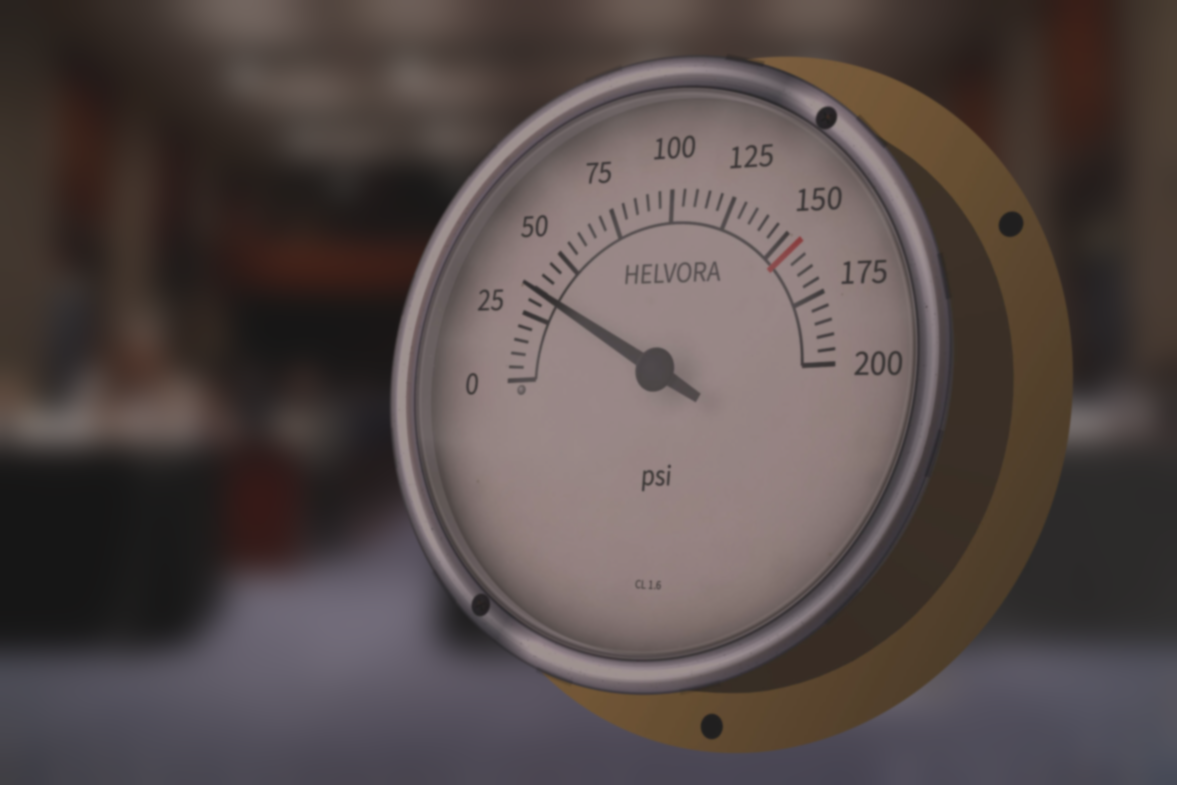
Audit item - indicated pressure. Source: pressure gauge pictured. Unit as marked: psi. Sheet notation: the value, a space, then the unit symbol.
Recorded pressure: 35 psi
